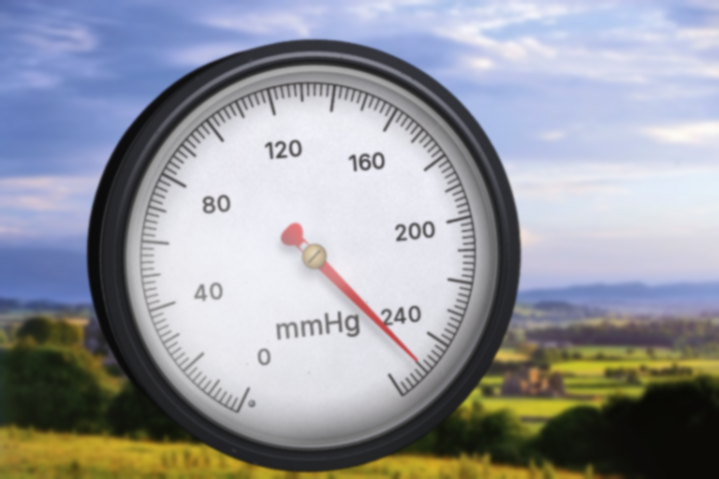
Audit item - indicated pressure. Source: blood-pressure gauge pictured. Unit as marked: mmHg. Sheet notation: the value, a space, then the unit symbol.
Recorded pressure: 250 mmHg
